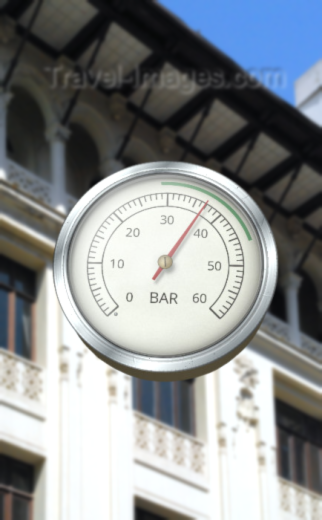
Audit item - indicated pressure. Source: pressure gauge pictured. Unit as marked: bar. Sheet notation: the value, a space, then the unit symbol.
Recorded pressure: 37 bar
